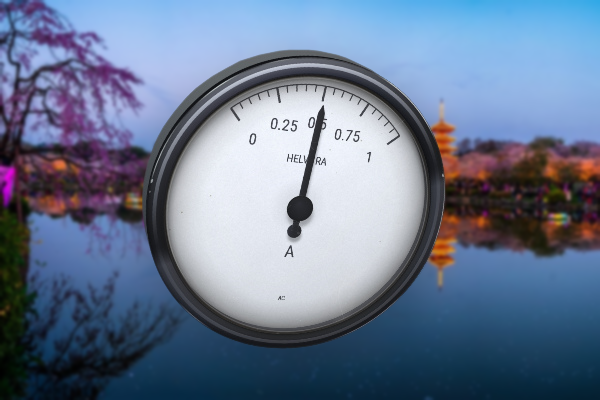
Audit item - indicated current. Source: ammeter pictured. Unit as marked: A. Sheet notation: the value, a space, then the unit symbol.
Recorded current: 0.5 A
